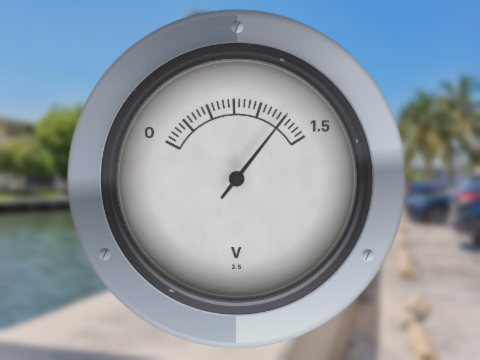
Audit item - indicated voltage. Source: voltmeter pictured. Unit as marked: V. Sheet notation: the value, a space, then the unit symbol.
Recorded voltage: 1.25 V
